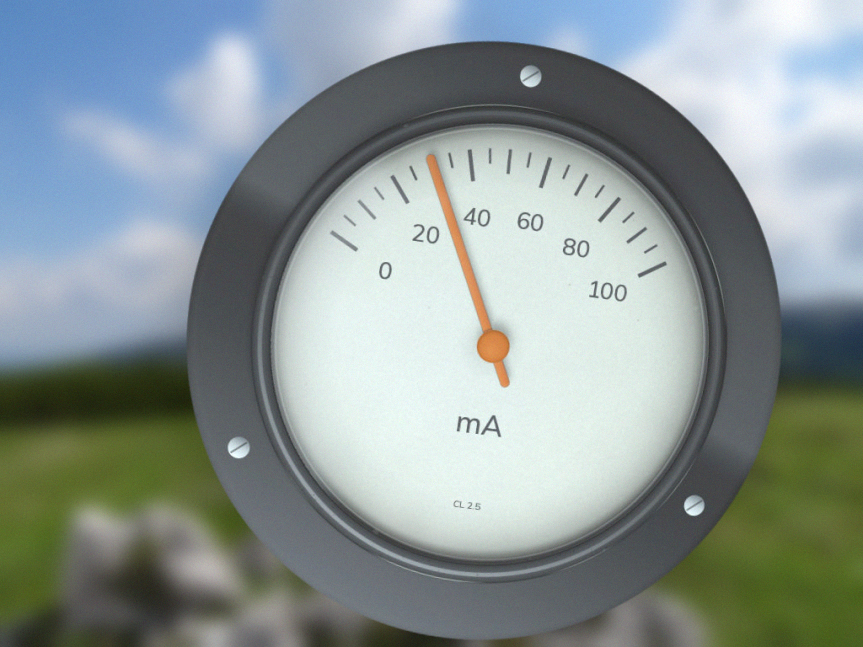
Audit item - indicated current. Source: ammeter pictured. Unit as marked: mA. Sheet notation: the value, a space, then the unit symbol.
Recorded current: 30 mA
